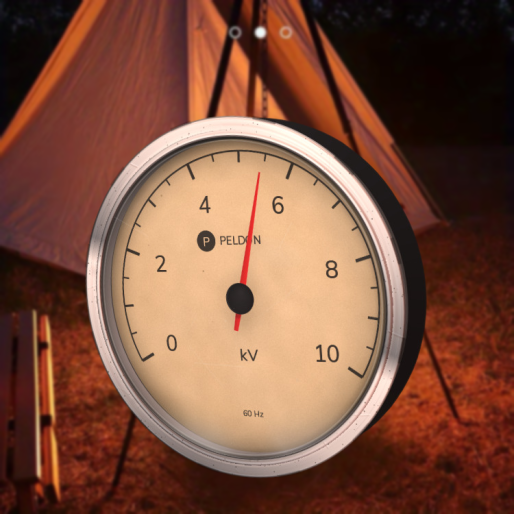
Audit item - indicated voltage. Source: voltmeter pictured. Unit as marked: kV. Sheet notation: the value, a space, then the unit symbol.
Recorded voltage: 5.5 kV
